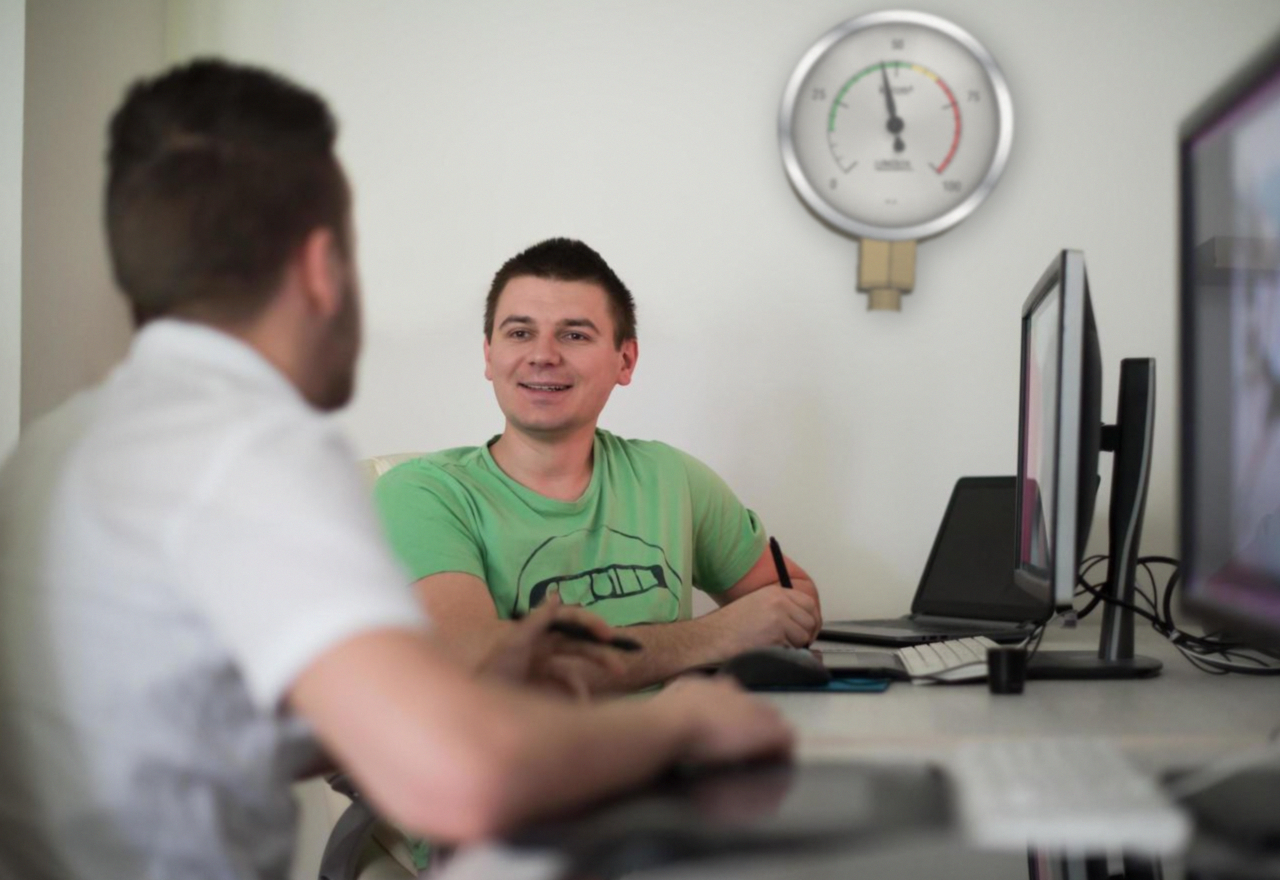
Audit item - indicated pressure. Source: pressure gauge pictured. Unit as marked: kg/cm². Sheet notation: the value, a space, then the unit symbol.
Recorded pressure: 45 kg/cm²
